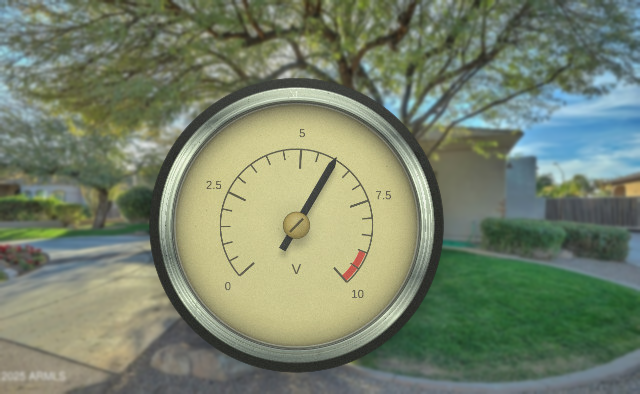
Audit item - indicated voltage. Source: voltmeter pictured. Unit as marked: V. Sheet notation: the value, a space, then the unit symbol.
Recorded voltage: 6 V
